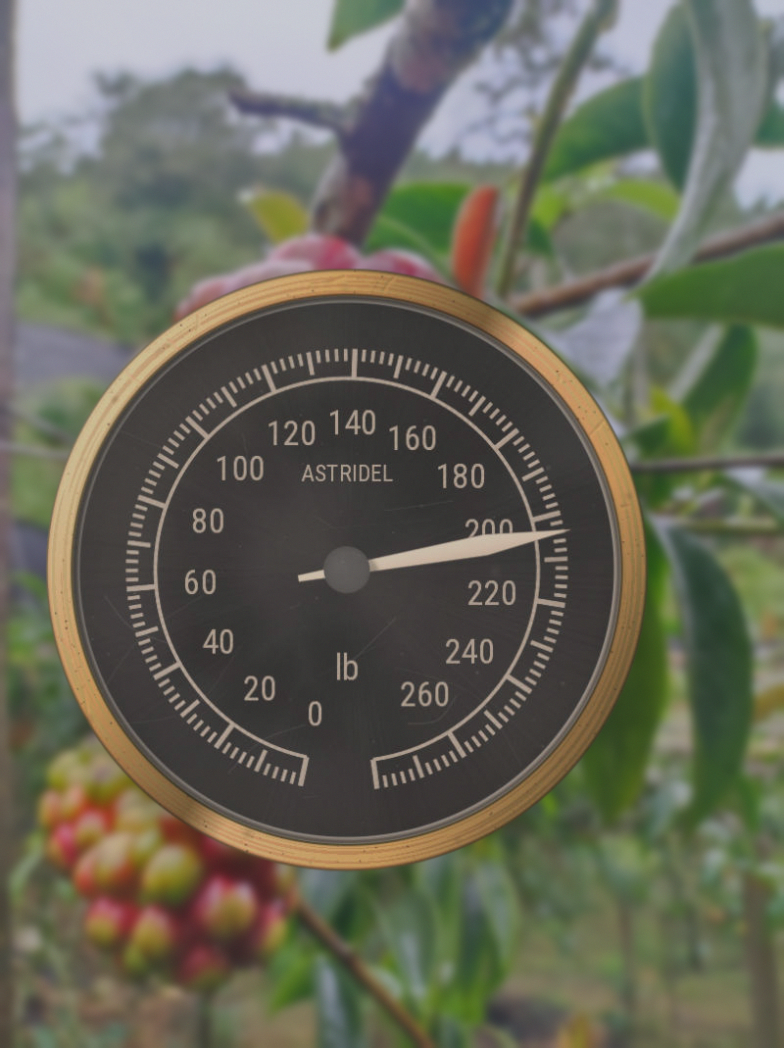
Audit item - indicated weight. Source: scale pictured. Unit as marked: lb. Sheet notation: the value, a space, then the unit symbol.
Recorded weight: 204 lb
